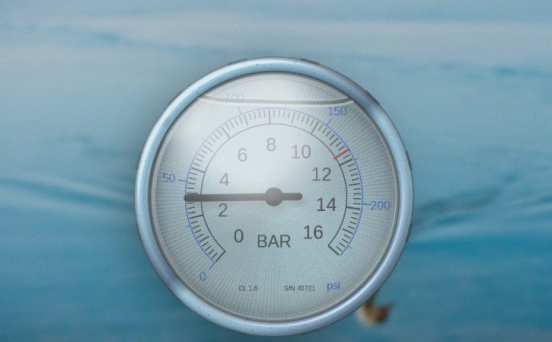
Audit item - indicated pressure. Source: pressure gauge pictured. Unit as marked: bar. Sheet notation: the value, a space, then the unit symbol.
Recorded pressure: 2.8 bar
